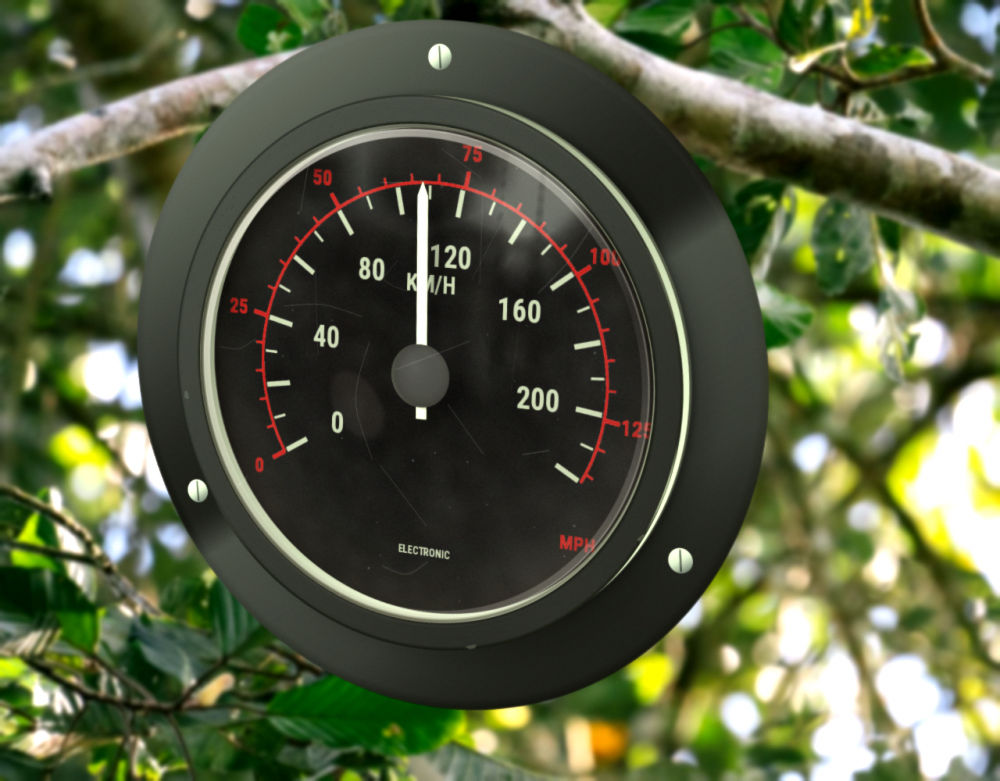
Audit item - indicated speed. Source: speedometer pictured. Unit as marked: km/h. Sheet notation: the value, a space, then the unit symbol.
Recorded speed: 110 km/h
